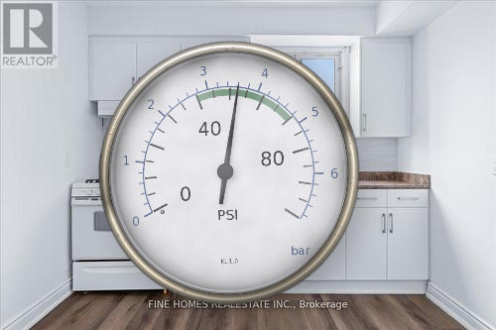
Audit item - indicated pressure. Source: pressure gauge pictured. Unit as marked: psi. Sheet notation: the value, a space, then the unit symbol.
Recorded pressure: 52.5 psi
